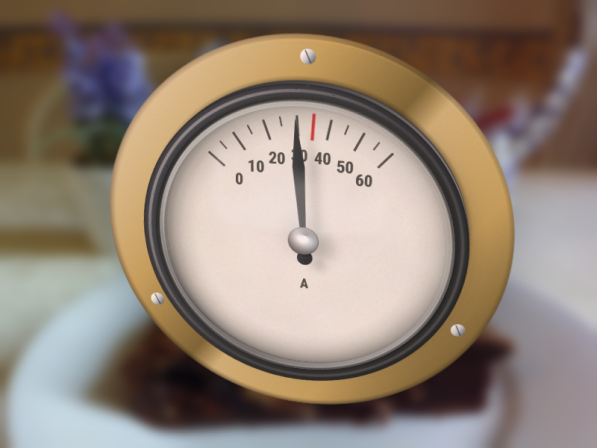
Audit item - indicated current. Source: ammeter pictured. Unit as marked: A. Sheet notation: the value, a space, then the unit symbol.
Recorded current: 30 A
